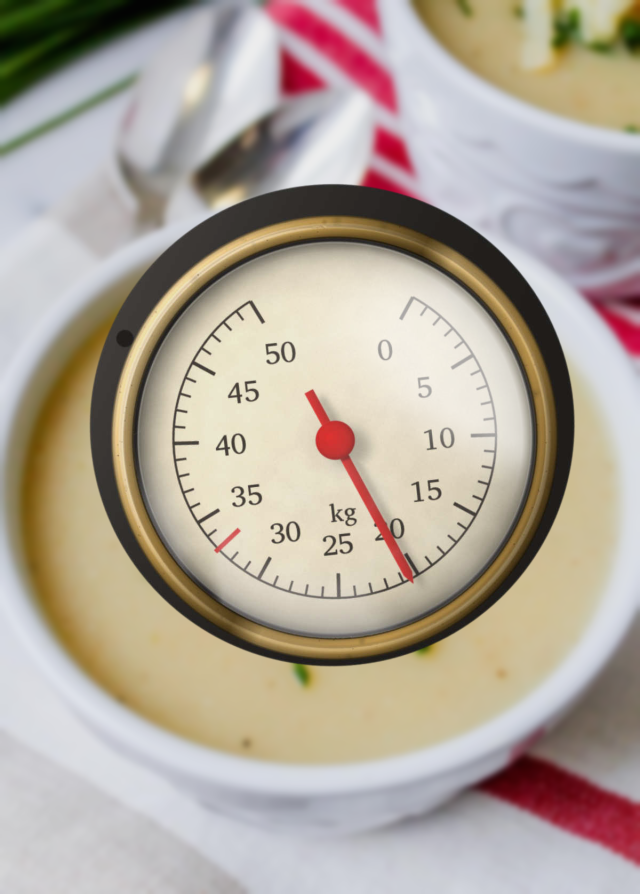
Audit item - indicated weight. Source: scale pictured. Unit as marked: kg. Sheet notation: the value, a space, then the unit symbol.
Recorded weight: 20.5 kg
